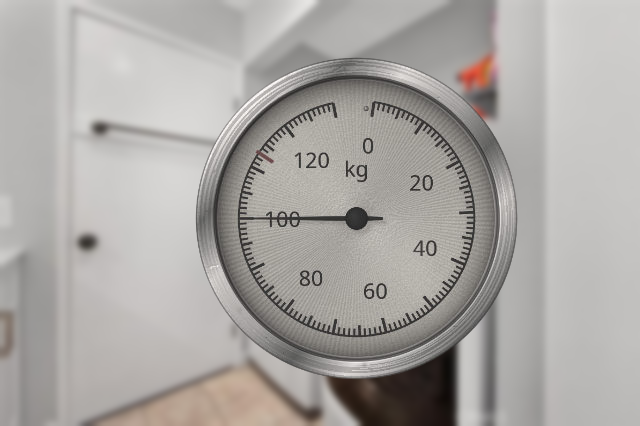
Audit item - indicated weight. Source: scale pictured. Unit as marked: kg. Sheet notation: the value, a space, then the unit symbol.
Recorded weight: 100 kg
